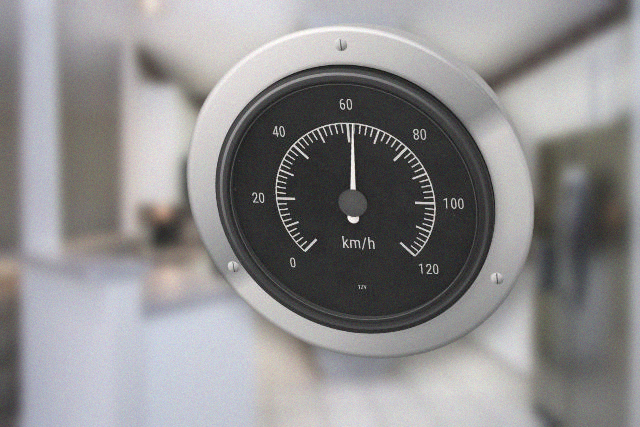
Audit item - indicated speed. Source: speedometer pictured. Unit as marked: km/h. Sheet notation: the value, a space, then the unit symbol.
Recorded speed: 62 km/h
